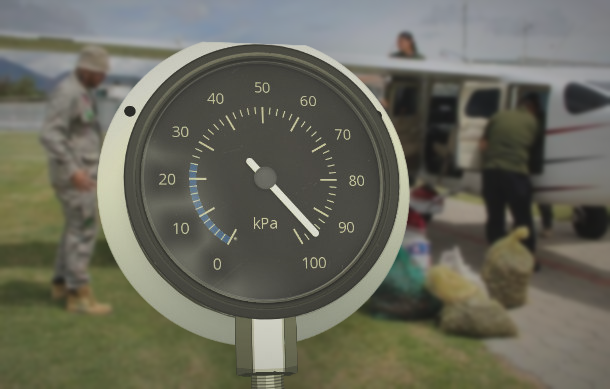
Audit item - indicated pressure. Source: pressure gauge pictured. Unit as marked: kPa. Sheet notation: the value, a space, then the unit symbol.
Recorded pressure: 96 kPa
